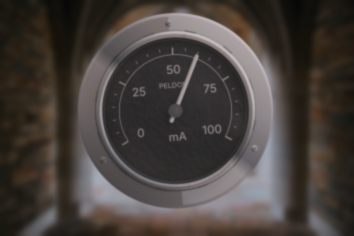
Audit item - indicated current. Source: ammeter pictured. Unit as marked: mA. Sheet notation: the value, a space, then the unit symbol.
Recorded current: 60 mA
